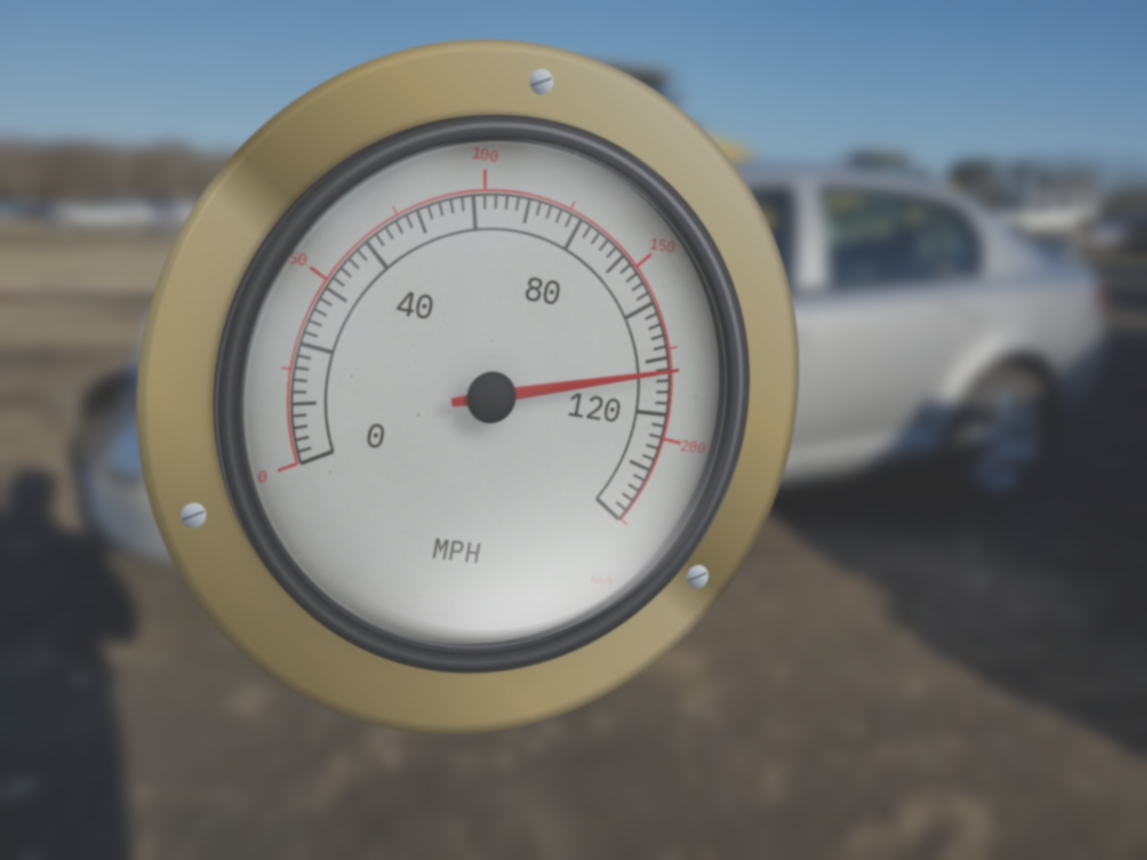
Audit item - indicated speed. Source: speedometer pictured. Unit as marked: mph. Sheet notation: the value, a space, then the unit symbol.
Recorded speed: 112 mph
